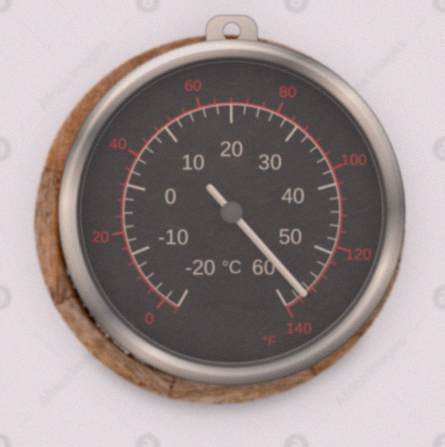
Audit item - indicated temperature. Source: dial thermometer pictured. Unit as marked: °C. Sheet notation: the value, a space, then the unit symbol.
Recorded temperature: 57 °C
